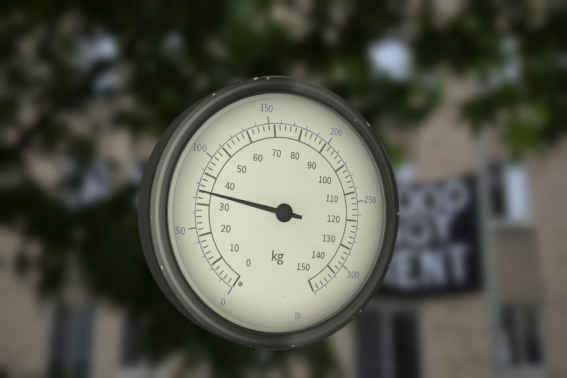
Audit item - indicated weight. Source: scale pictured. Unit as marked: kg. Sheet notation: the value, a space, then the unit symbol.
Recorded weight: 34 kg
